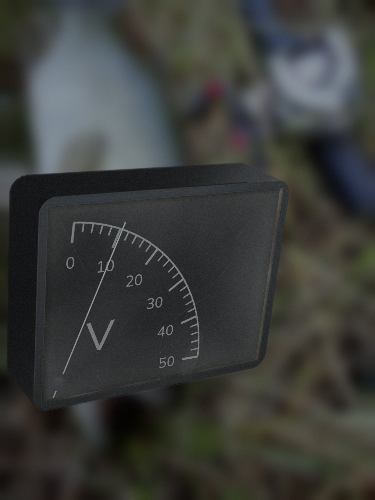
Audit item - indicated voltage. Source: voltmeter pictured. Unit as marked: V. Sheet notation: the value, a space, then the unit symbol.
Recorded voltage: 10 V
